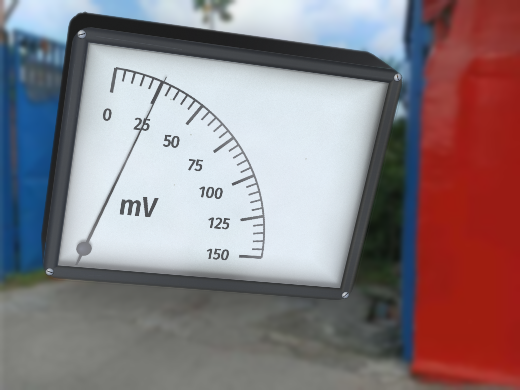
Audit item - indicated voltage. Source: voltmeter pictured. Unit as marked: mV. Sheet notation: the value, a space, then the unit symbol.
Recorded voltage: 25 mV
